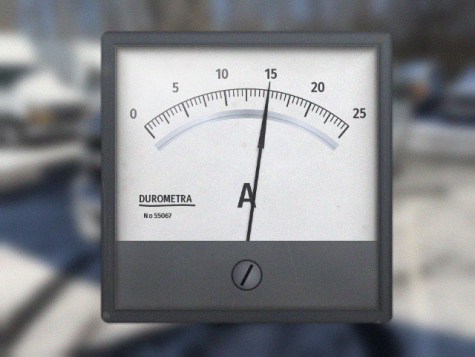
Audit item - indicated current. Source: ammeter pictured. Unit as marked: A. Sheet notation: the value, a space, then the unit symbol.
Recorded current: 15 A
